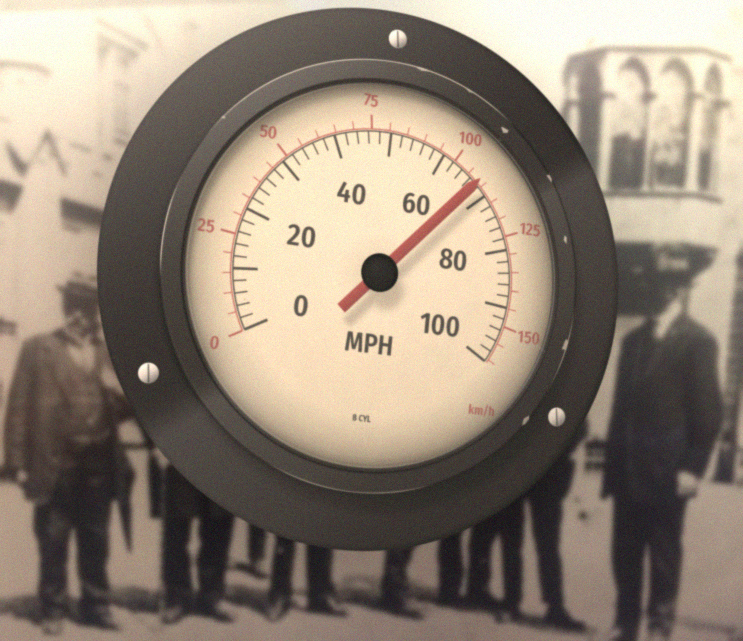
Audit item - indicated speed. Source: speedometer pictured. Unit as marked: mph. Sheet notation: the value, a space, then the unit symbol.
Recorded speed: 67 mph
